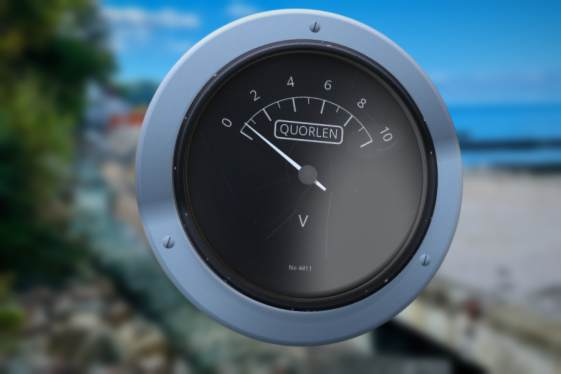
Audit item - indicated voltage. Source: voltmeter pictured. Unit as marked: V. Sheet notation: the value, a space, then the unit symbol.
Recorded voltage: 0.5 V
